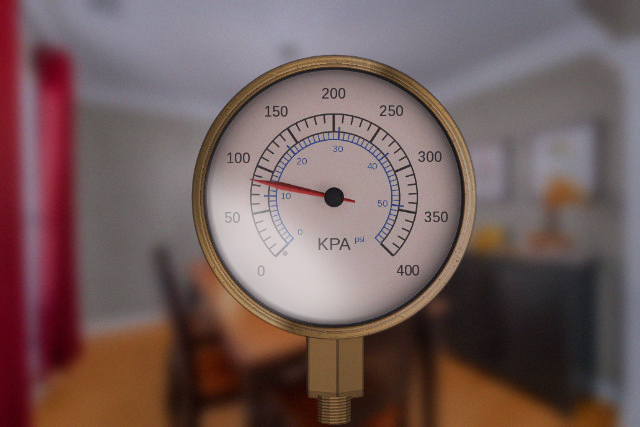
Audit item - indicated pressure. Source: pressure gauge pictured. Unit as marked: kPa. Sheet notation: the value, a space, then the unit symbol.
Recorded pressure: 85 kPa
